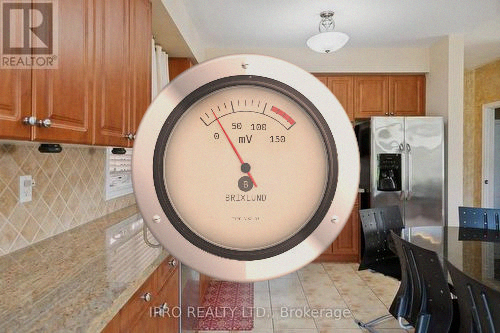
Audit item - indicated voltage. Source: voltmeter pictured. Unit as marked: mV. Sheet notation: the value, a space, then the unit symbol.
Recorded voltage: 20 mV
